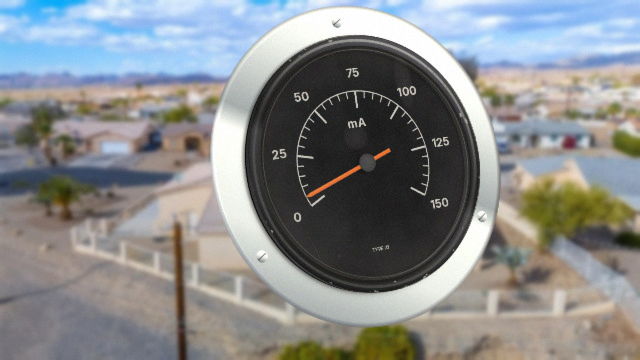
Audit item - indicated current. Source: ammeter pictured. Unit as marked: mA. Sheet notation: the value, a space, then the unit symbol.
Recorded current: 5 mA
